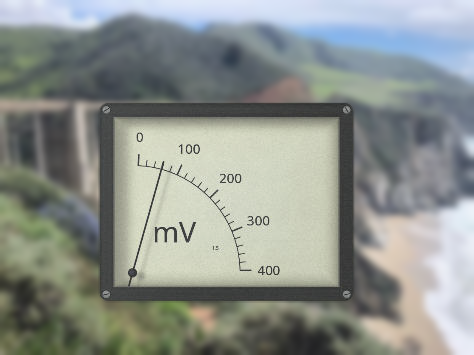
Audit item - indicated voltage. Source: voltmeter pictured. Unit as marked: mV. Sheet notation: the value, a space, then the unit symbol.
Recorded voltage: 60 mV
